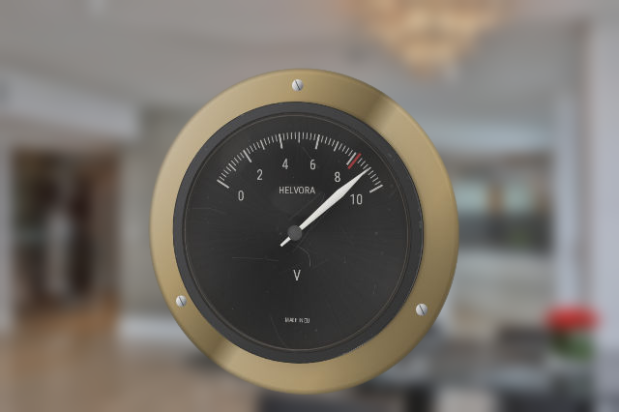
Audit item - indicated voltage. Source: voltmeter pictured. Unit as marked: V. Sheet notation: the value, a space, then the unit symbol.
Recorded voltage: 9 V
